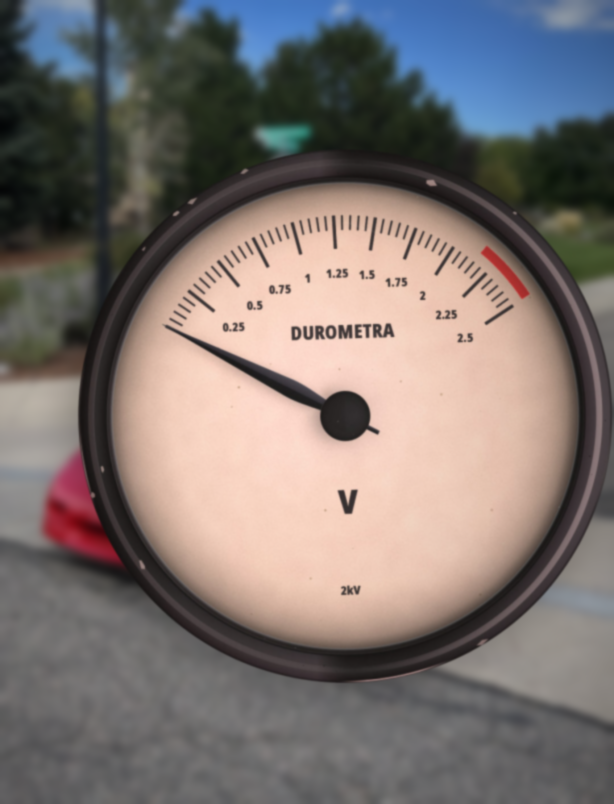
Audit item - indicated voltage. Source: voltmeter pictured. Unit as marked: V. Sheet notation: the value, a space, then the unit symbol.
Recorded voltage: 0 V
